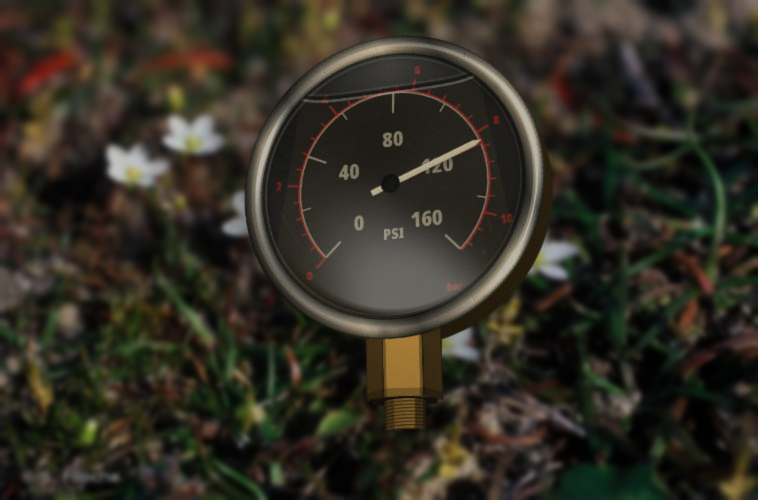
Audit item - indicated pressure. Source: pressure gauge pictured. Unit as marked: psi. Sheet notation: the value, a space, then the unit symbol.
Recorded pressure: 120 psi
